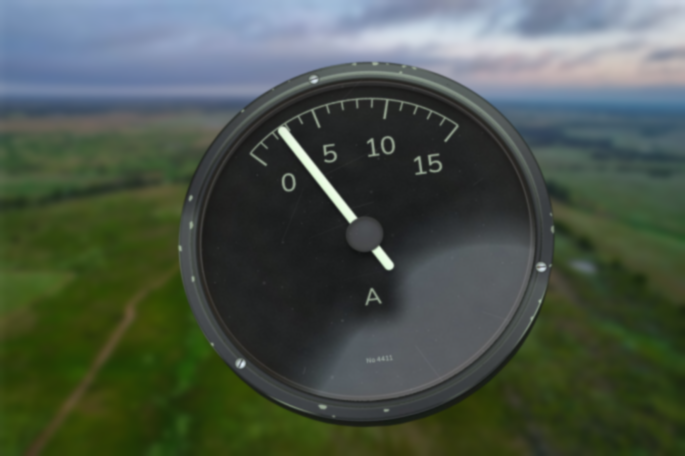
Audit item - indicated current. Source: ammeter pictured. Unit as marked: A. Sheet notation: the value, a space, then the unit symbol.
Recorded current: 2.5 A
